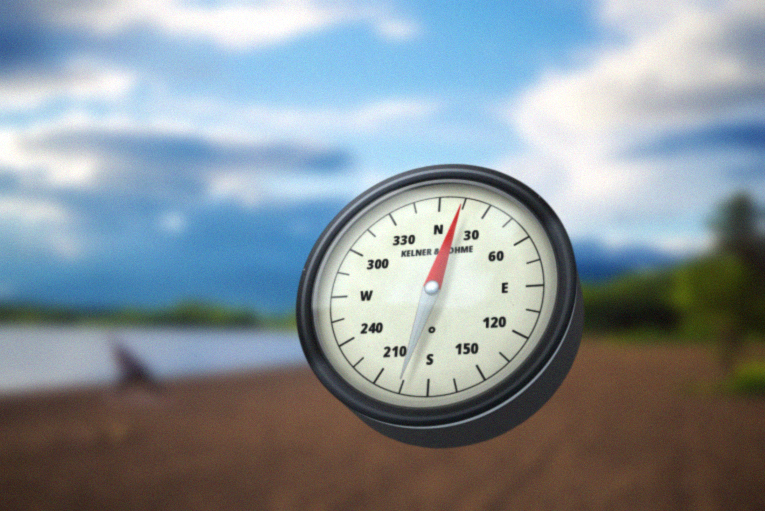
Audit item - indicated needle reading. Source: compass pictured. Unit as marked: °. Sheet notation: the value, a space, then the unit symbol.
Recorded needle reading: 15 °
